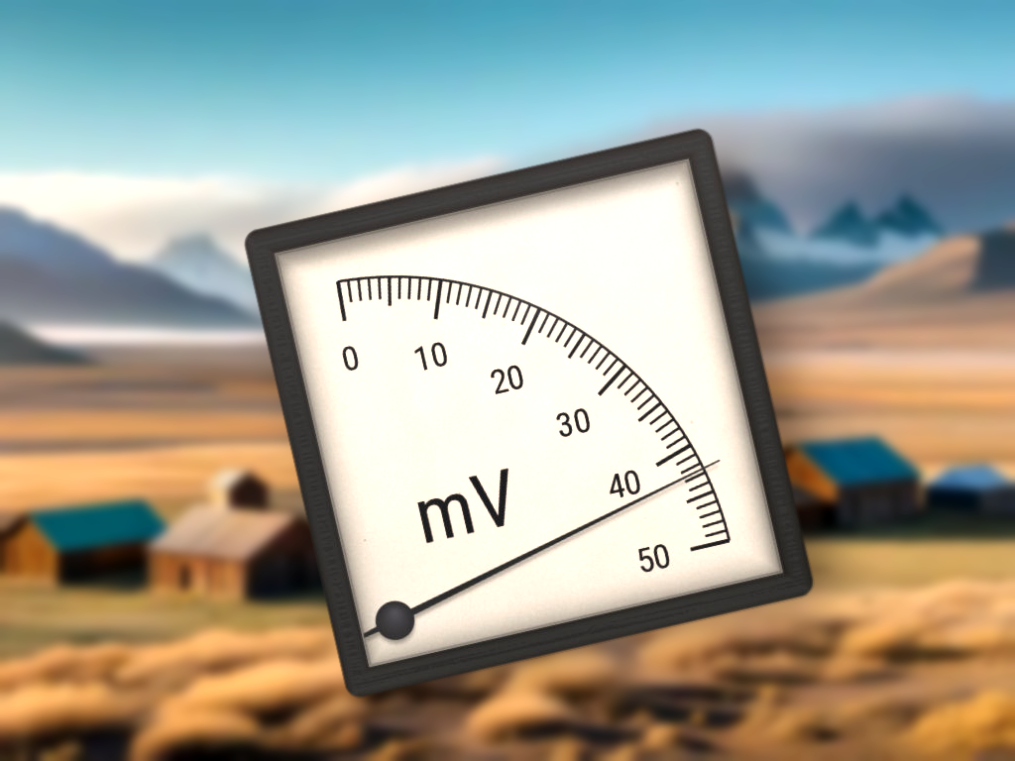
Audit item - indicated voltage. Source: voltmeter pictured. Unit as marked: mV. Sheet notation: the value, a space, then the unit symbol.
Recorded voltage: 42.5 mV
